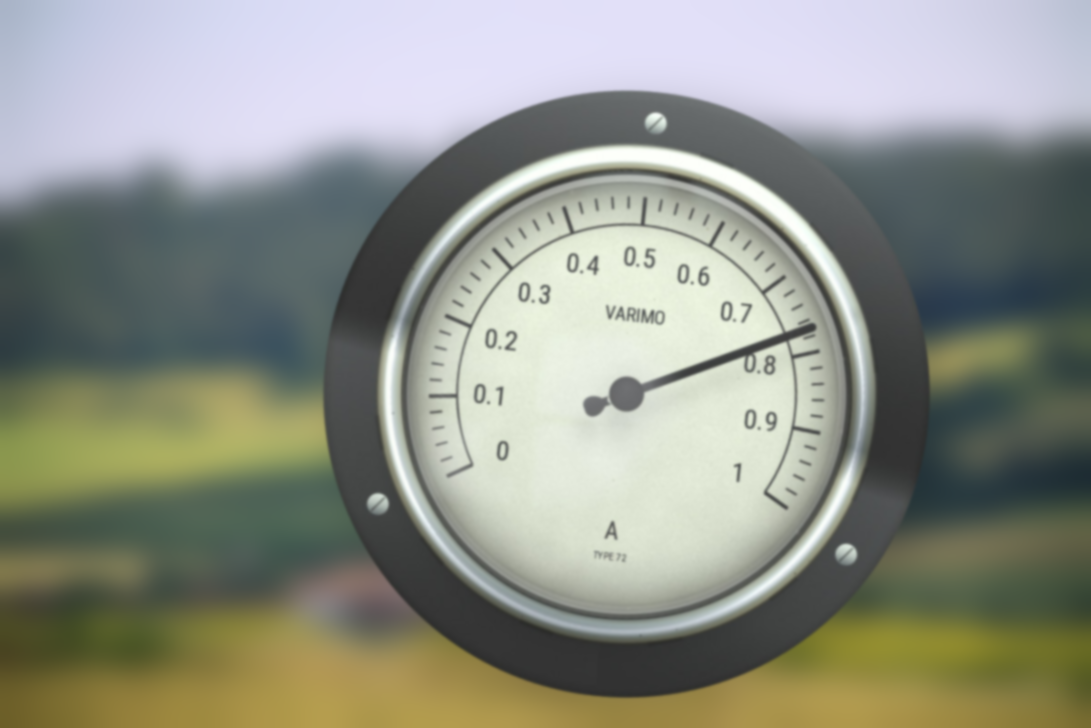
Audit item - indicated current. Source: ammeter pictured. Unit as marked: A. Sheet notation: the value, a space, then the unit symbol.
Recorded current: 0.77 A
